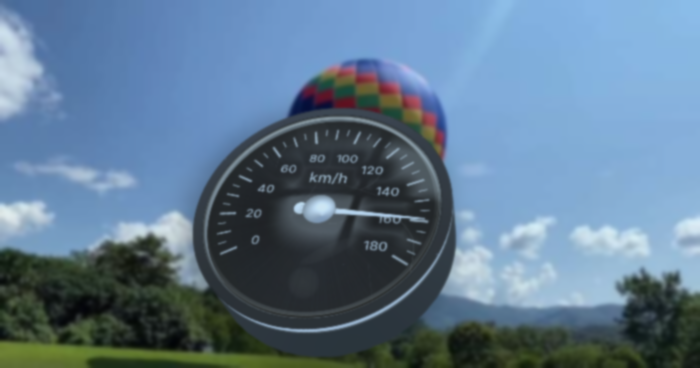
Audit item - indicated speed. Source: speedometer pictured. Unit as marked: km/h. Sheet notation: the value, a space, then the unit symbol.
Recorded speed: 160 km/h
